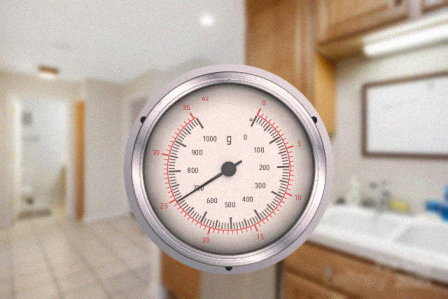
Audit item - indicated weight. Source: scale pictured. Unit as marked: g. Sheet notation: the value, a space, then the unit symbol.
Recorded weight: 700 g
